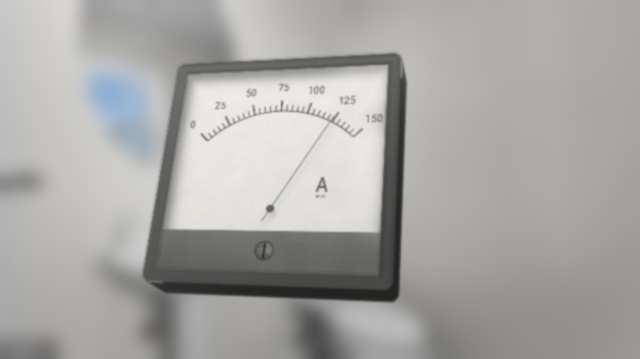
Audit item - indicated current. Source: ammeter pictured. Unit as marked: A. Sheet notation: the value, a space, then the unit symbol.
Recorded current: 125 A
